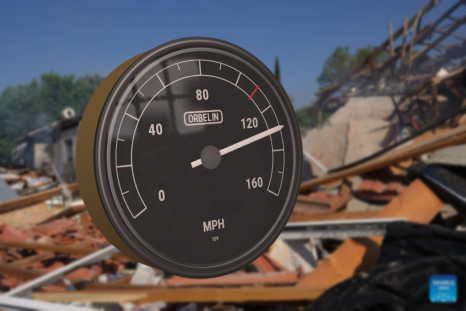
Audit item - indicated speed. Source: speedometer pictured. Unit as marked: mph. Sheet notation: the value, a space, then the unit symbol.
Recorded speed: 130 mph
